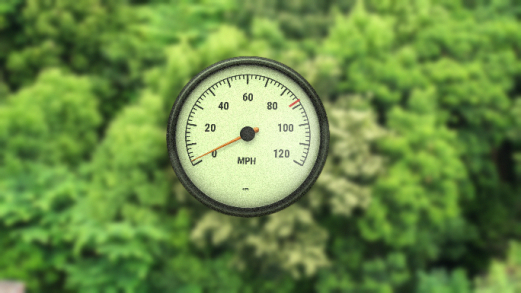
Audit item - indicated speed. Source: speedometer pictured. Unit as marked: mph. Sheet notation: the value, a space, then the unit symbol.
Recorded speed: 2 mph
